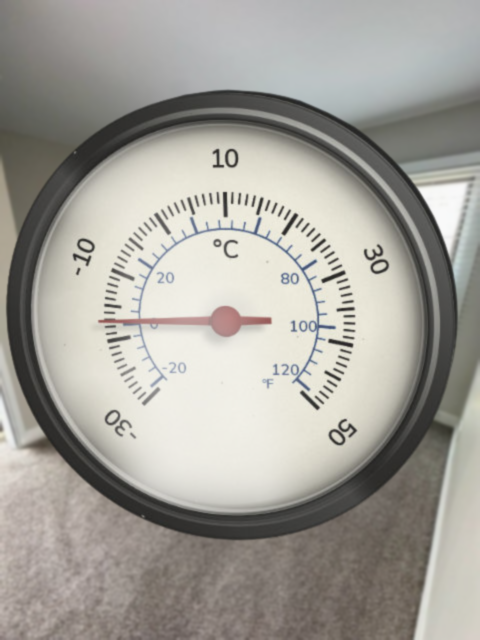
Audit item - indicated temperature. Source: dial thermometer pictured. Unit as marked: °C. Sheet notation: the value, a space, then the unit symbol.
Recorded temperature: -17 °C
